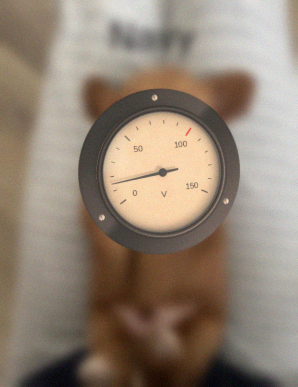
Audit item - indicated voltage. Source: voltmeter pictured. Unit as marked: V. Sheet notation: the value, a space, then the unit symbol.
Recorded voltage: 15 V
